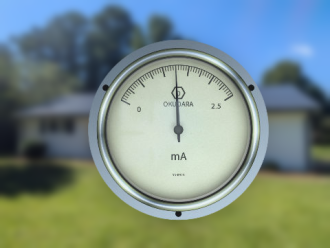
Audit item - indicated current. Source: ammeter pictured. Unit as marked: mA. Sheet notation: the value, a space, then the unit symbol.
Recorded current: 1.25 mA
